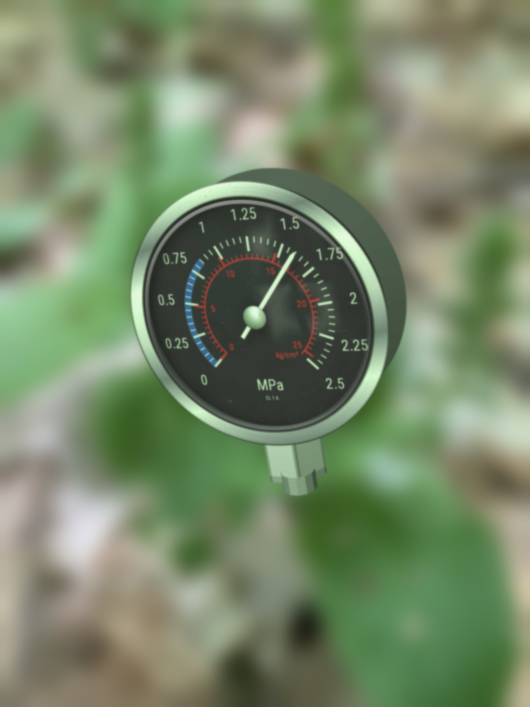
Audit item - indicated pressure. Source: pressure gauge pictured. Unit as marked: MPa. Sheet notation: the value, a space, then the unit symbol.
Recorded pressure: 1.6 MPa
